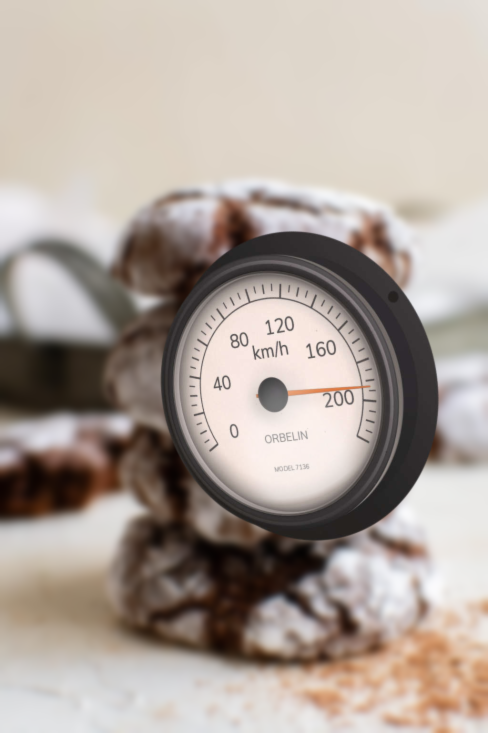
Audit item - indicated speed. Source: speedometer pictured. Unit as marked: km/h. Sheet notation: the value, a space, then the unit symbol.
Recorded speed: 192.5 km/h
